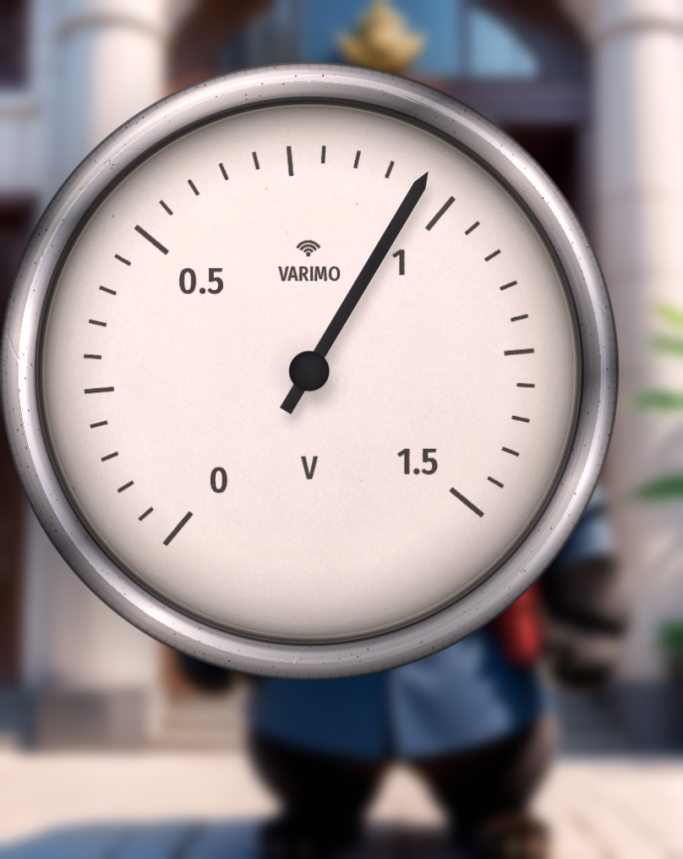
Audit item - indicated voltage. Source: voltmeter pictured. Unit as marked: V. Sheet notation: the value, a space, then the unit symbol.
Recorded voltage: 0.95 V
